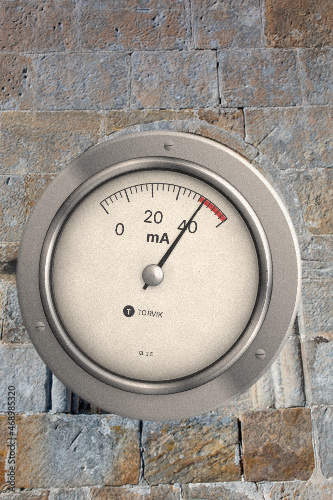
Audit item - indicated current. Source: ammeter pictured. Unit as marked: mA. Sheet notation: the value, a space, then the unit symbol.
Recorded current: 40 mA
